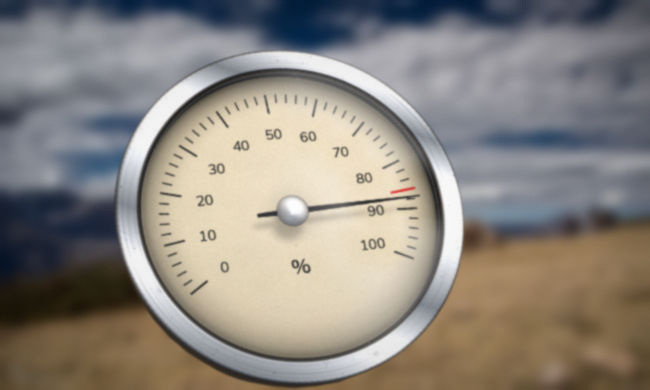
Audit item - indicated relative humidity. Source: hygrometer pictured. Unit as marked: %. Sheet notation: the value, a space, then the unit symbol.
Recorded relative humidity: 88 %
